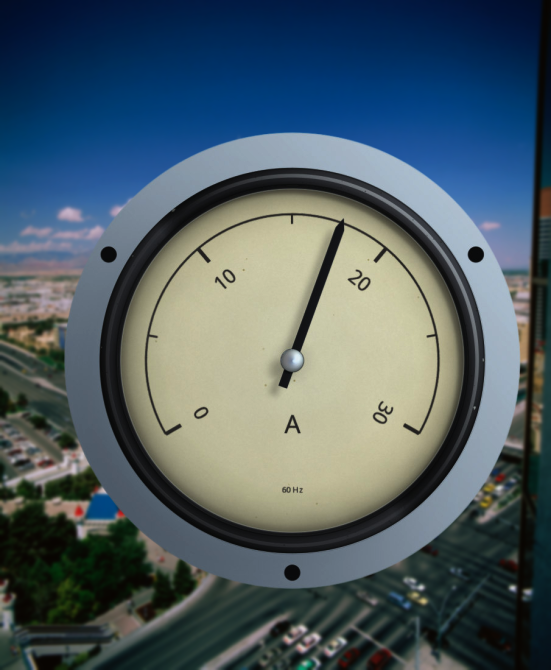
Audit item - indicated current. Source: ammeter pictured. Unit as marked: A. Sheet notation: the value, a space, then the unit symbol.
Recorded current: 17.5 A
